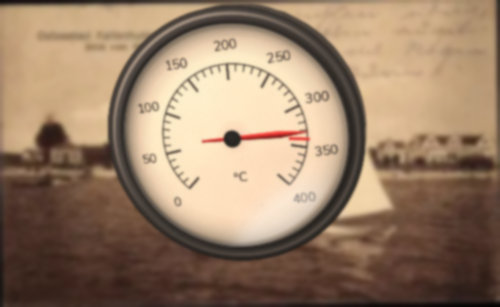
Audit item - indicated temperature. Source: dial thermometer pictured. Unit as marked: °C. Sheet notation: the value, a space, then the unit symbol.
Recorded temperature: 330 °C
